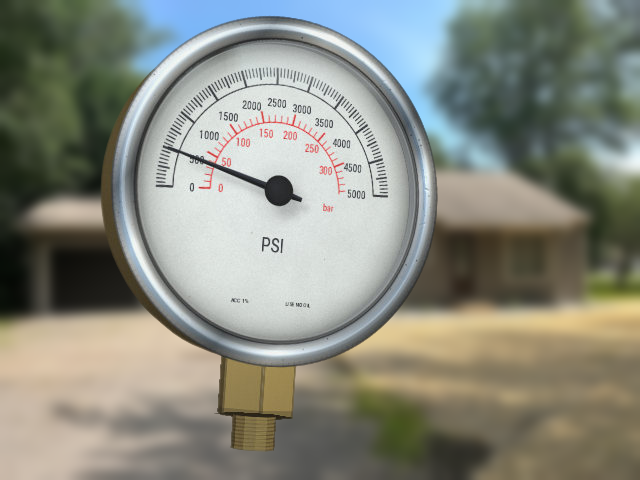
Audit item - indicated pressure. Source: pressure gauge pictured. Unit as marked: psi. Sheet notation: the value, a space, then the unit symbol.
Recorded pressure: 500 psi
